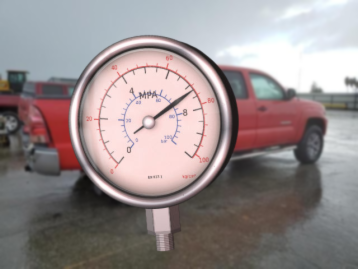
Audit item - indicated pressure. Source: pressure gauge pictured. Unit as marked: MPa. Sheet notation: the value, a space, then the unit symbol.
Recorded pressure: 7.25 MPa
